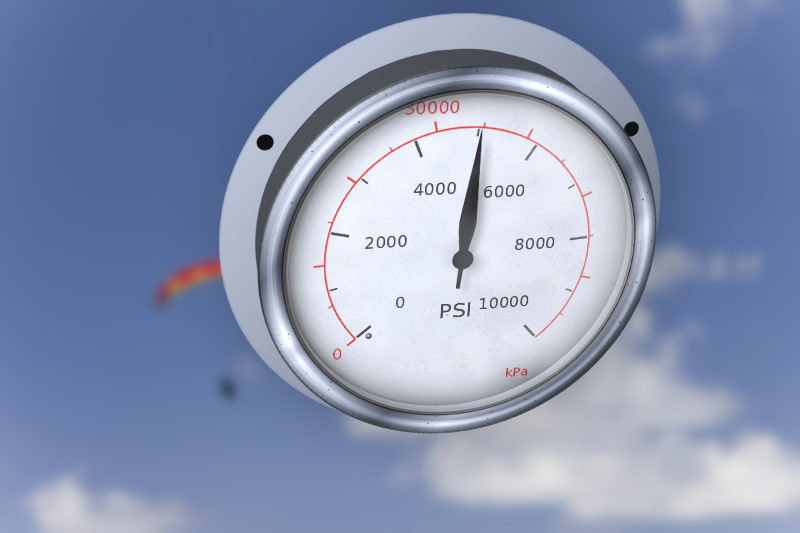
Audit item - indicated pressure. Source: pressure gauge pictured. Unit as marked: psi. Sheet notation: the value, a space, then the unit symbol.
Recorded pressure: 5000 psi
